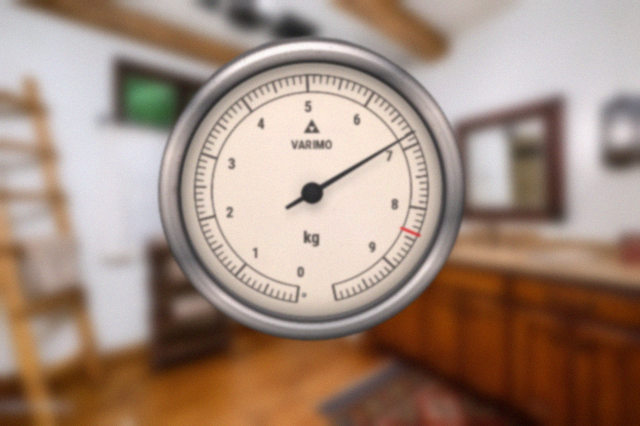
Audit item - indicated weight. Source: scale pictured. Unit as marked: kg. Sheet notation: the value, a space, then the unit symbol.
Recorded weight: 6.8 kg
